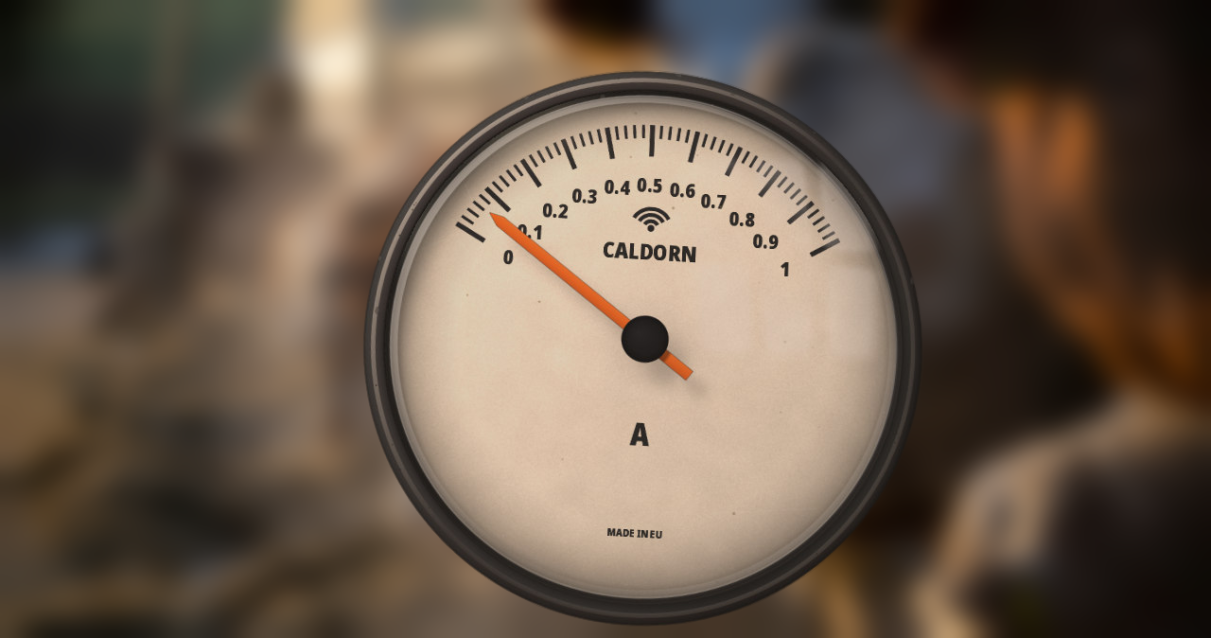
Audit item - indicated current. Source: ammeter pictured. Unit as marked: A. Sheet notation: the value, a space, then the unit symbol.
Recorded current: 0.06 A
